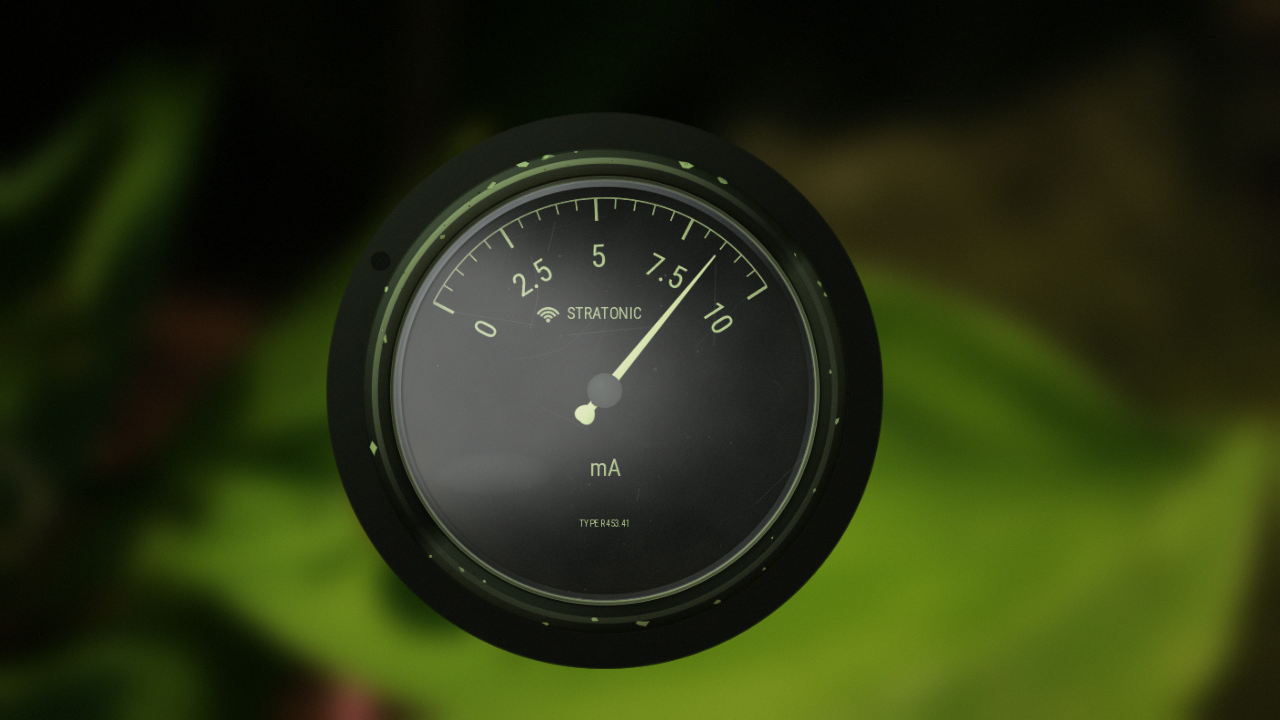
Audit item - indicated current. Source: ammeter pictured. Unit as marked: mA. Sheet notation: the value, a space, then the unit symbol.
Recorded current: 8.5 mA
